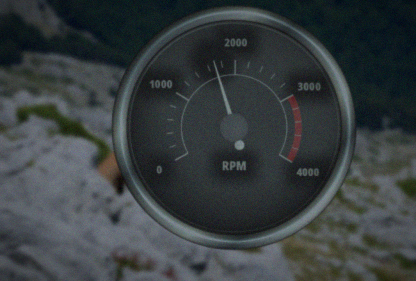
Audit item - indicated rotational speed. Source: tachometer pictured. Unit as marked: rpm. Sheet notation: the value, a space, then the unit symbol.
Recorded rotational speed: 1700 rpm
